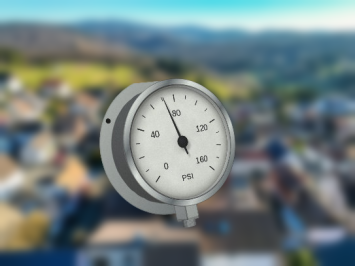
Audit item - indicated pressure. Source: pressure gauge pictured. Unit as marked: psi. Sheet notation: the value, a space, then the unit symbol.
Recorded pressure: 70 psi
